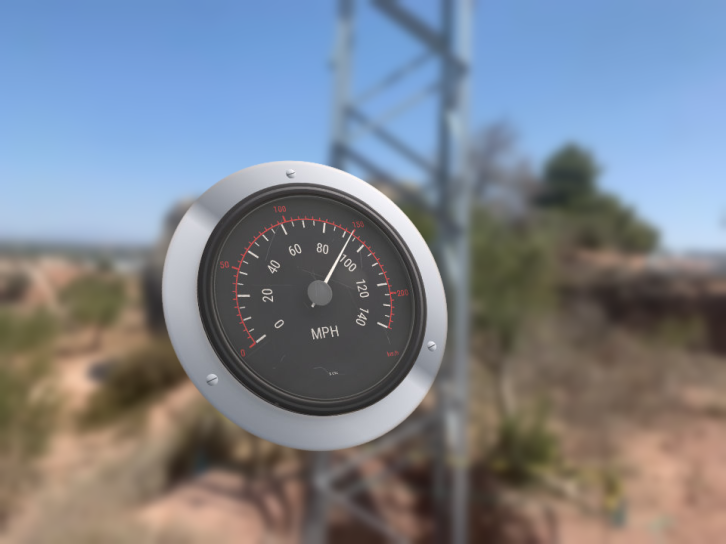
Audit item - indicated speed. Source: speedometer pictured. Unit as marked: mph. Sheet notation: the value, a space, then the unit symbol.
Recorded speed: 92.5 mph
